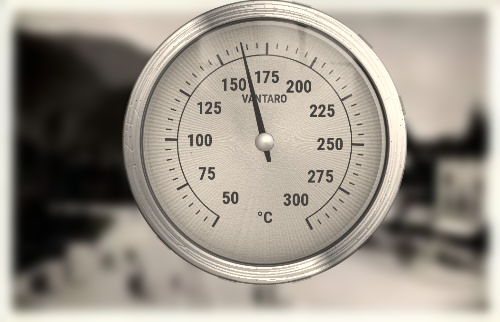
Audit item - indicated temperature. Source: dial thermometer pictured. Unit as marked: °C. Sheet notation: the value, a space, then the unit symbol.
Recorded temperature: 162.5 °C
